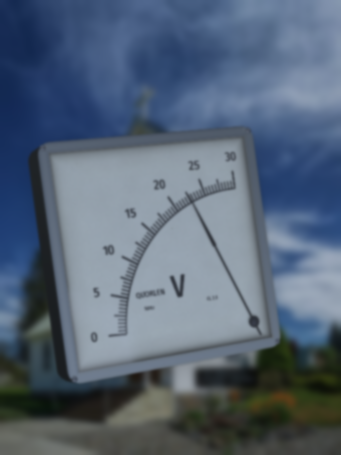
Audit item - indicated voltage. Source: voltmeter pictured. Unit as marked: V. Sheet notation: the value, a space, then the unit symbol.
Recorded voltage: 22.5 V
